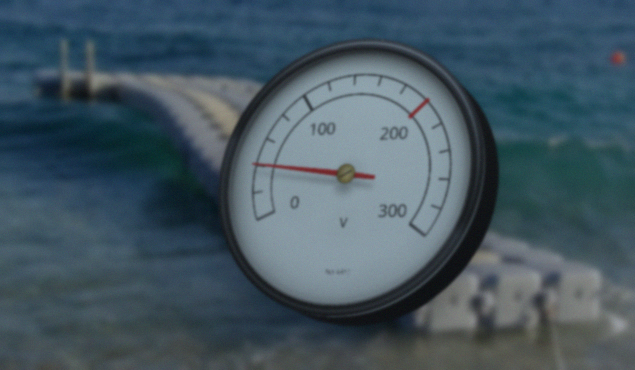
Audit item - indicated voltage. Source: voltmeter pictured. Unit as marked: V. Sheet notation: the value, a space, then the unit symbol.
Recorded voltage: 40 V
